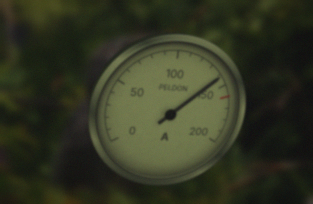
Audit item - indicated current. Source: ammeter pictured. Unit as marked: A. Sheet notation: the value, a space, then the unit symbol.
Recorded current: 140 A
